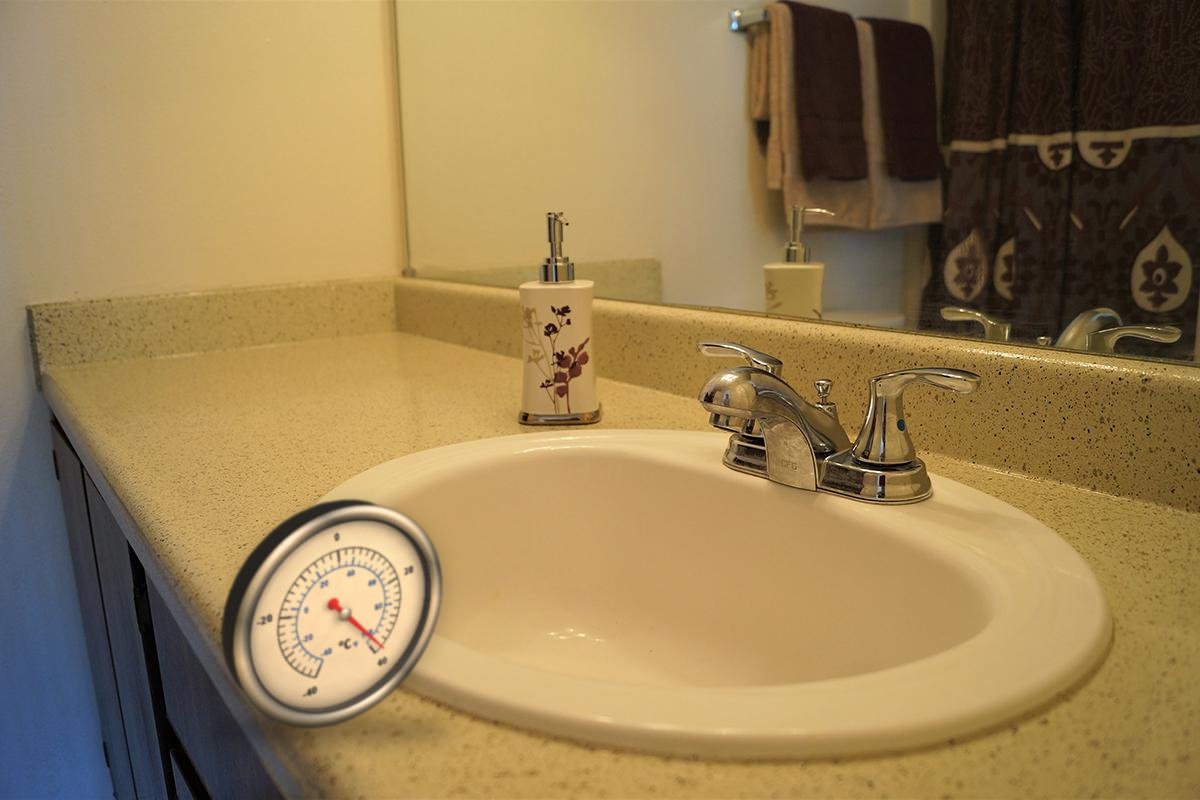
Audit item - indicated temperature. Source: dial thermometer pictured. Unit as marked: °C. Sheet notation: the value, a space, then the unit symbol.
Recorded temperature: 38 °C
